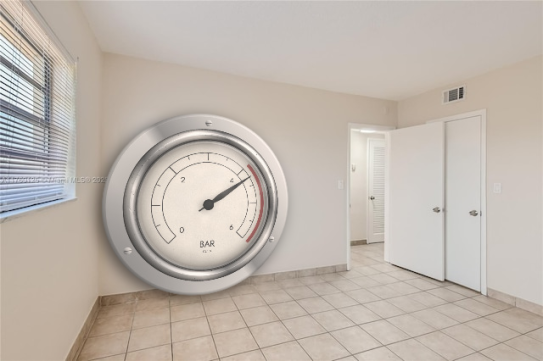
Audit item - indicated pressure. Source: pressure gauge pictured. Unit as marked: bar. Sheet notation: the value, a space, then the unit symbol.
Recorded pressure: 4.25 bar
